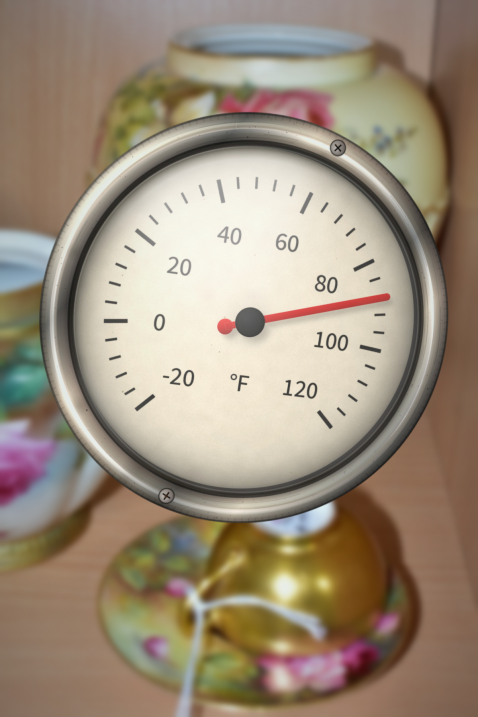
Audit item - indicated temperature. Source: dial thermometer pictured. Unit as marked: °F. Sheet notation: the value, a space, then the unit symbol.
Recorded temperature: 88 °F
